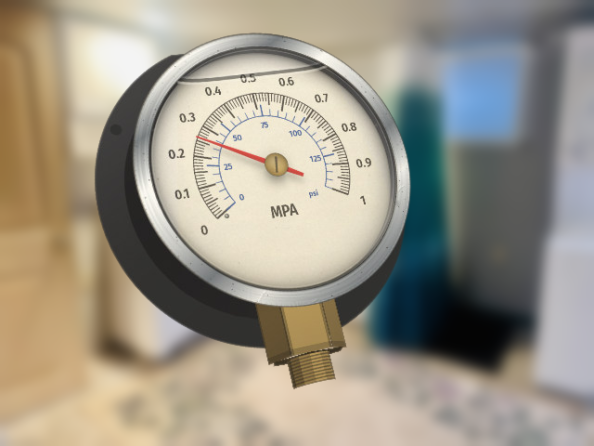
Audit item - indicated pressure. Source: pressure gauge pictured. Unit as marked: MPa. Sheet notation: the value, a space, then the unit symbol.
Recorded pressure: 0.25 MPa
